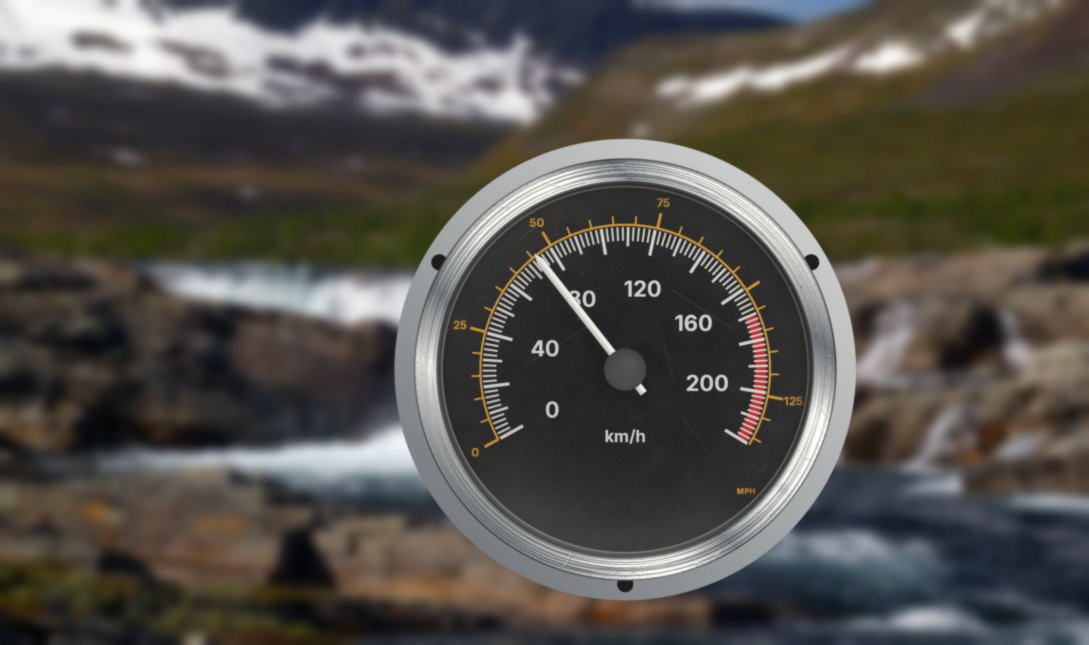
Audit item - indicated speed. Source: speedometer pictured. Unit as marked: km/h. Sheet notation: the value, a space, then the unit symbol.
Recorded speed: 74 km/h
